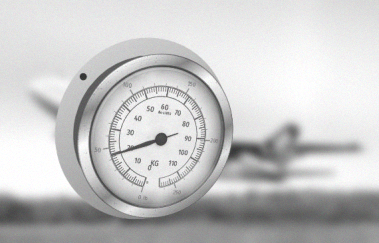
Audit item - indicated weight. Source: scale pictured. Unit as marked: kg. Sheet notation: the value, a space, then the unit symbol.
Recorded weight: 20 kg
